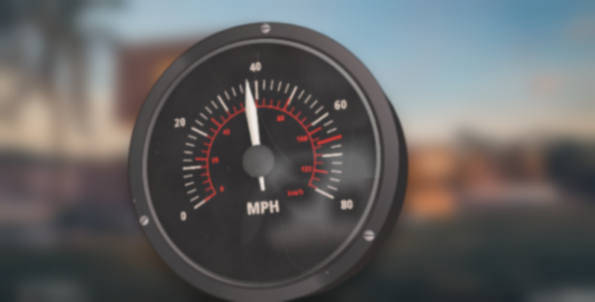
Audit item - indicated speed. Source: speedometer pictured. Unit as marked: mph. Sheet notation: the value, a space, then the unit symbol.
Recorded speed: 38 mph
